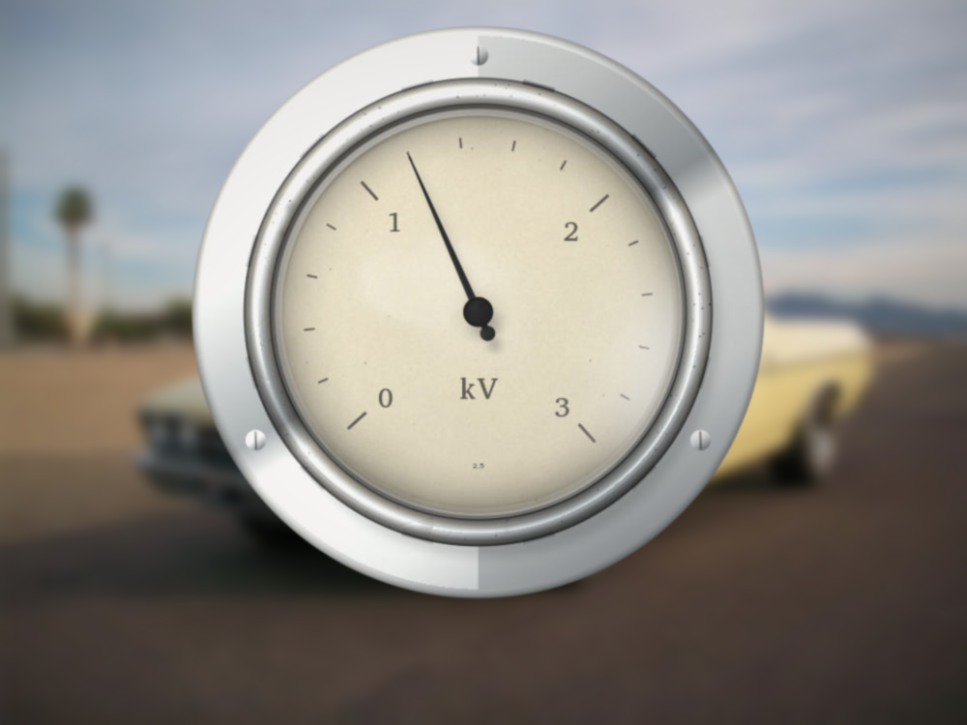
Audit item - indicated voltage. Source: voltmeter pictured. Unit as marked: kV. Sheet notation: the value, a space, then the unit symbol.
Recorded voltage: 1.2 kV
